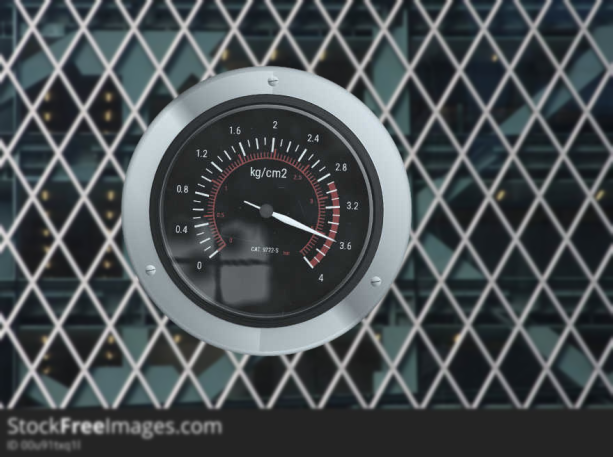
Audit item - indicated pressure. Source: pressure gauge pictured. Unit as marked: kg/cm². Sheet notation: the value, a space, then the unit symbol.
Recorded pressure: 3.6 kg/cm²
